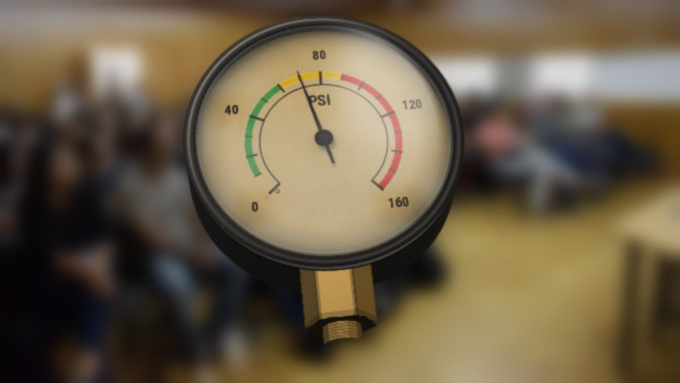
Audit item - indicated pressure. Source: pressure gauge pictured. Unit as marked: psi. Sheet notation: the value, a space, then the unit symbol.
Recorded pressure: 70 psi
